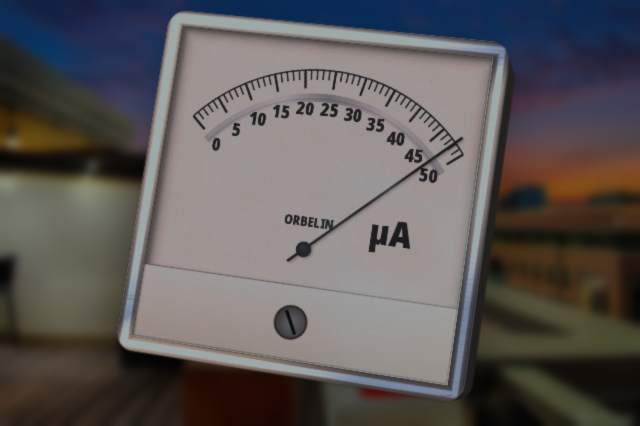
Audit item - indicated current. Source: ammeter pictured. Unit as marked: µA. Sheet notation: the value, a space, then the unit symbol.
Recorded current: 48 µA
